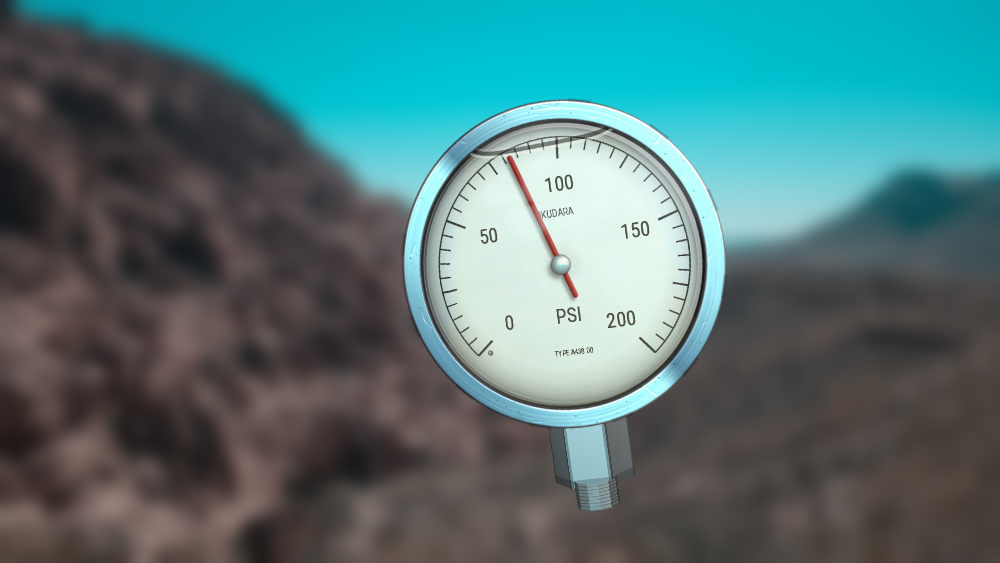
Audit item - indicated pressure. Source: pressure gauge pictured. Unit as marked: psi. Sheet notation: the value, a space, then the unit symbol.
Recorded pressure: 82.5 psi
